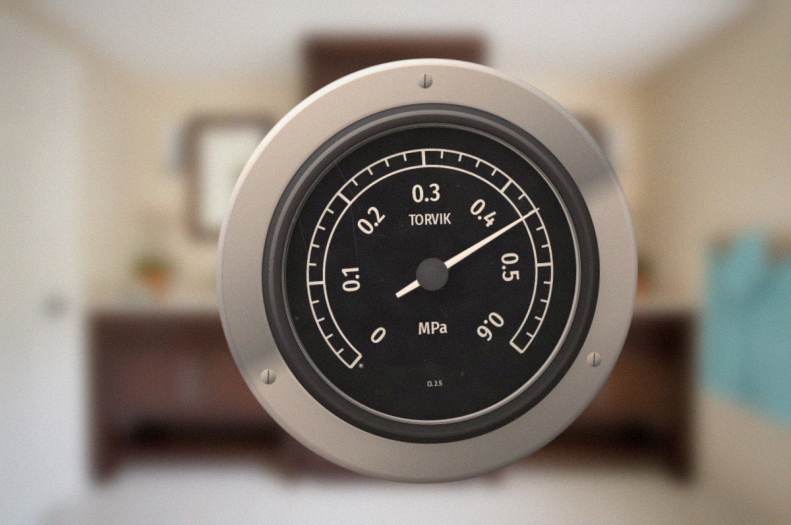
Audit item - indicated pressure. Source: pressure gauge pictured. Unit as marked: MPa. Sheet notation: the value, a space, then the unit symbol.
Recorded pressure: 0.44 MPa
